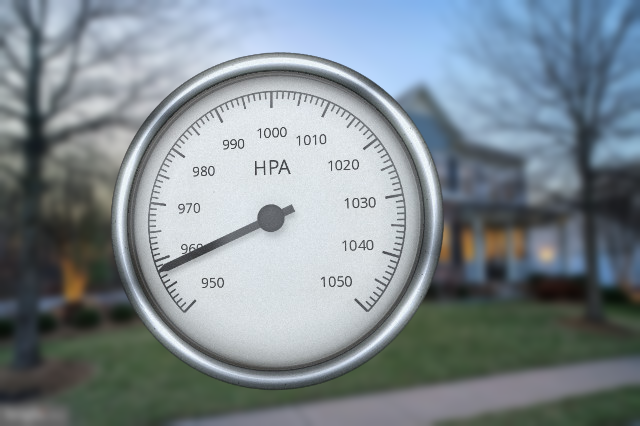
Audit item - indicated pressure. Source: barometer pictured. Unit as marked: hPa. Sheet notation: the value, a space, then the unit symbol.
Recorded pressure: 958 hPa
